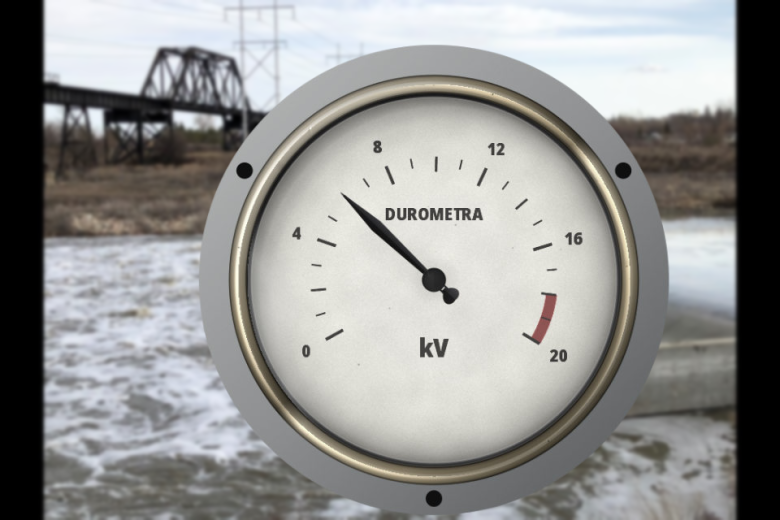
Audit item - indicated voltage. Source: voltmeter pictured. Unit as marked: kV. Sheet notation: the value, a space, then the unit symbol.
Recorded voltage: 6 kV
